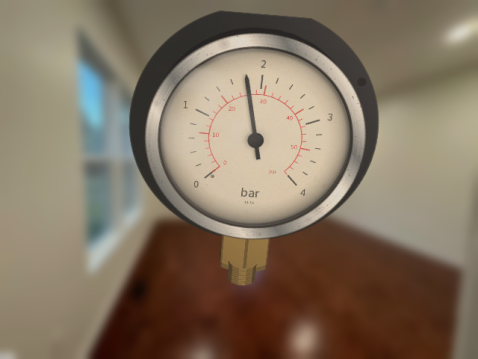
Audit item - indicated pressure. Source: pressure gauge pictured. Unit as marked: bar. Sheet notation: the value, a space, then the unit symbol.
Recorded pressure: 1.8 bar
